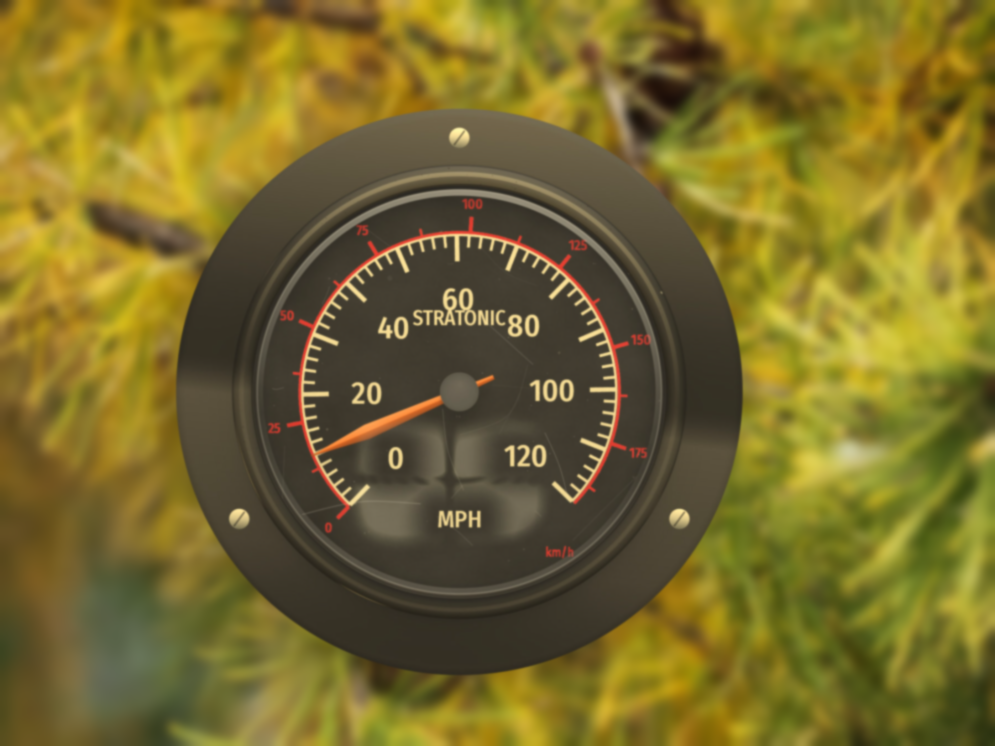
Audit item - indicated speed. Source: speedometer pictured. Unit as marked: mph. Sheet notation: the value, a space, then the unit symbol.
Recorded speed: 10 mph
